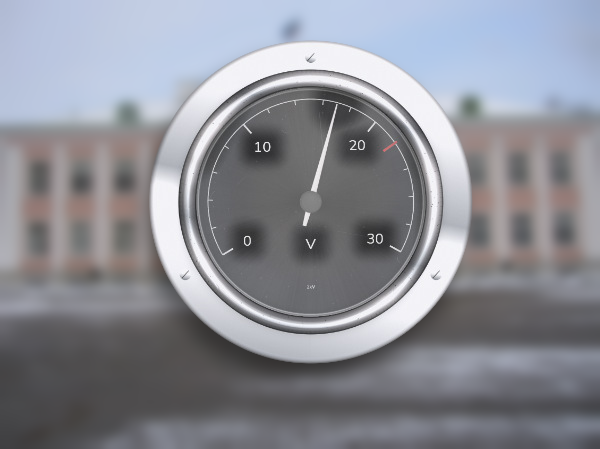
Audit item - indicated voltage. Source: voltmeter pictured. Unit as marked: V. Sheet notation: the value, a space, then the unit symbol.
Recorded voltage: 17 V
